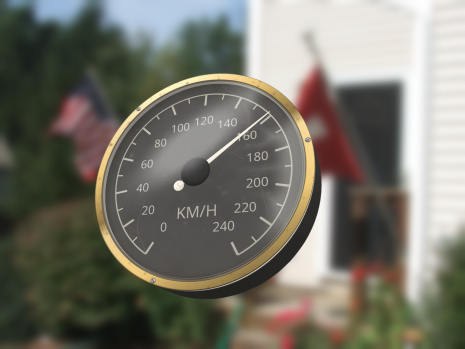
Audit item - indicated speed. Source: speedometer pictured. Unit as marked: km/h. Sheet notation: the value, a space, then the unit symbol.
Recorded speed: 160 km/h
